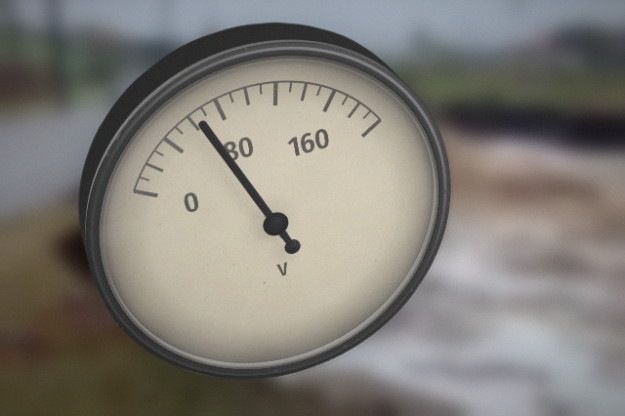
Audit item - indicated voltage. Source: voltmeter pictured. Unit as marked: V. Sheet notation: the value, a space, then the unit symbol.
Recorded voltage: 65 V
